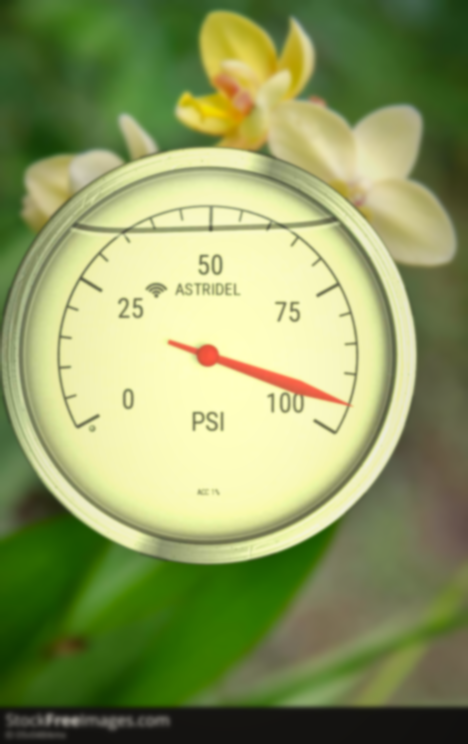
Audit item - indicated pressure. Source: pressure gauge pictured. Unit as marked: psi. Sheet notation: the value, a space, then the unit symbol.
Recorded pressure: 95 psi
